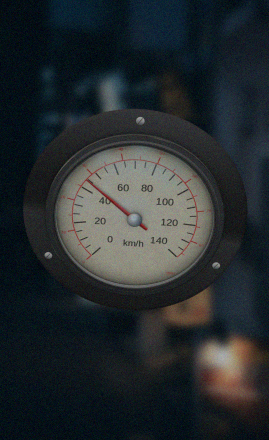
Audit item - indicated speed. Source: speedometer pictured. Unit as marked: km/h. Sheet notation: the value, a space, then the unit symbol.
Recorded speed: 45 km/h
